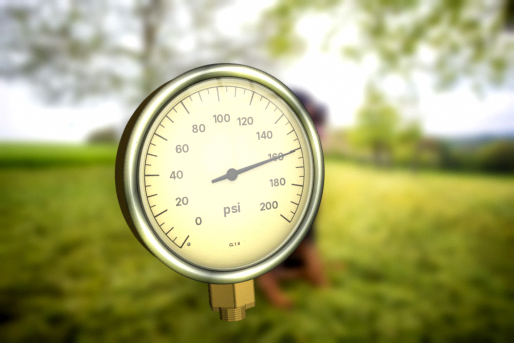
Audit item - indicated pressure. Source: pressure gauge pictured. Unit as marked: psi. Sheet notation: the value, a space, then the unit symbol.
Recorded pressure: 160 psi
